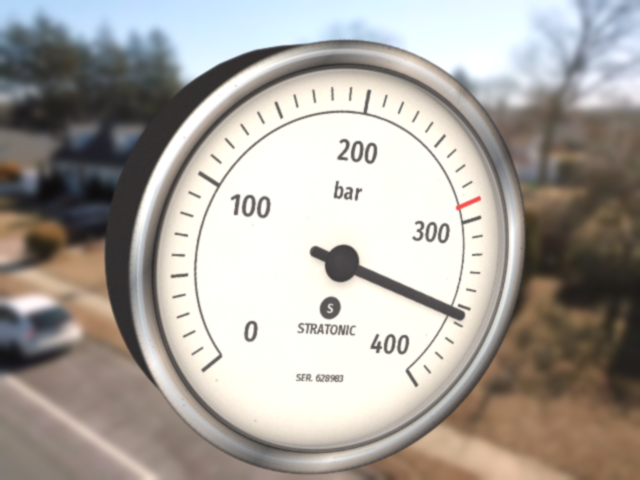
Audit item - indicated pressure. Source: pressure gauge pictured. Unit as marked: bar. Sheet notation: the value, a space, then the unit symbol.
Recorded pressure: 355 bar
